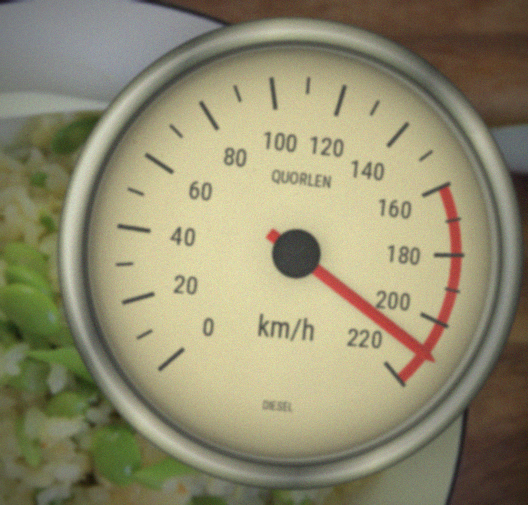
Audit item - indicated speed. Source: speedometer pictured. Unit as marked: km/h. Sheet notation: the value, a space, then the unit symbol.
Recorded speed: 210 km/h
